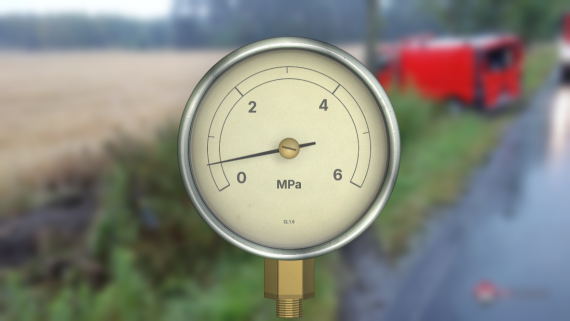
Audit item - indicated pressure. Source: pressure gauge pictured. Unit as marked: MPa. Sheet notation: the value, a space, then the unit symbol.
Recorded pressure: 0.5 MPa
